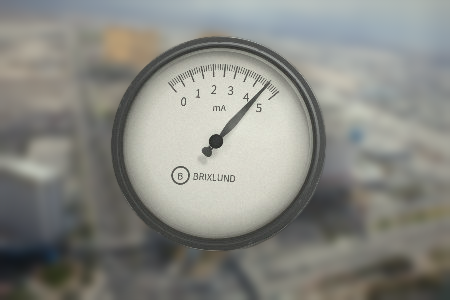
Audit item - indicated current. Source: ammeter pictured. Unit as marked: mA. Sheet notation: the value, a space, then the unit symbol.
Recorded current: 4.5 mA
